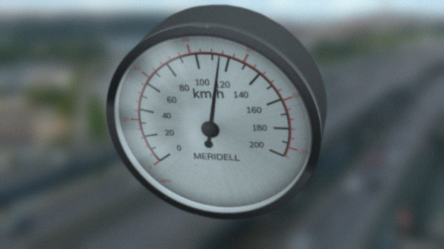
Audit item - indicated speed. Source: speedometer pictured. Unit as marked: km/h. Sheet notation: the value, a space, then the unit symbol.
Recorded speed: 115 km/h
